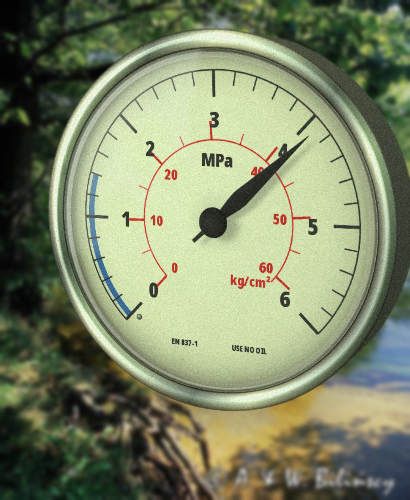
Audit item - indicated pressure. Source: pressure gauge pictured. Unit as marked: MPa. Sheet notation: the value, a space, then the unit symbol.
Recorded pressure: 4.1 MPa
